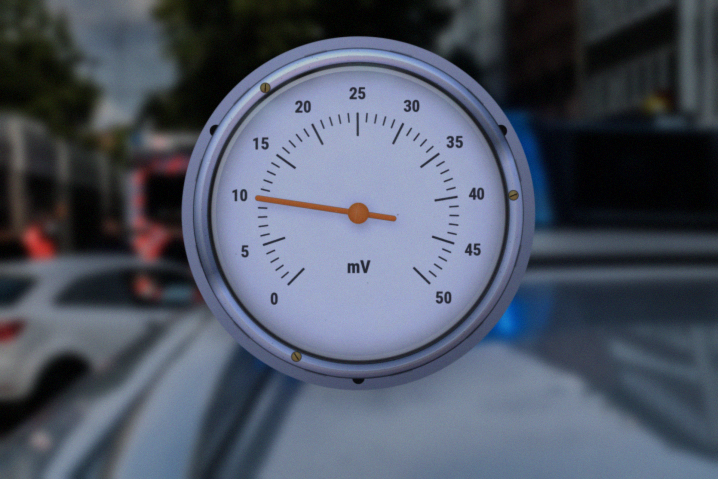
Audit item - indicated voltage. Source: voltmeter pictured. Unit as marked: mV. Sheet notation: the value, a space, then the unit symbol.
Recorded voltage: 10 mV
